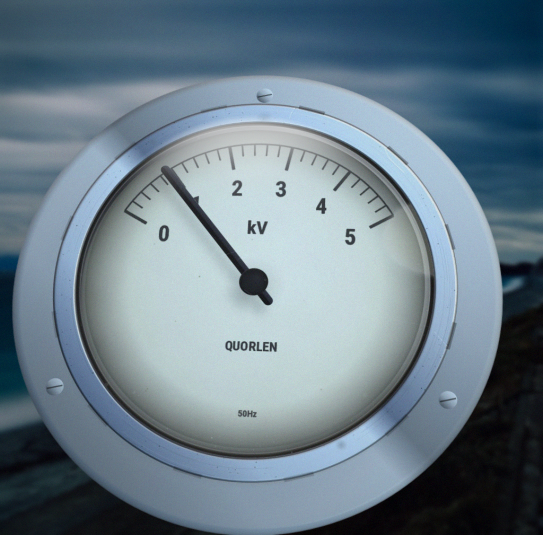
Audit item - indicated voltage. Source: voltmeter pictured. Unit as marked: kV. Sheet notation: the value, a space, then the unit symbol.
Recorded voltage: 0.9 kV
